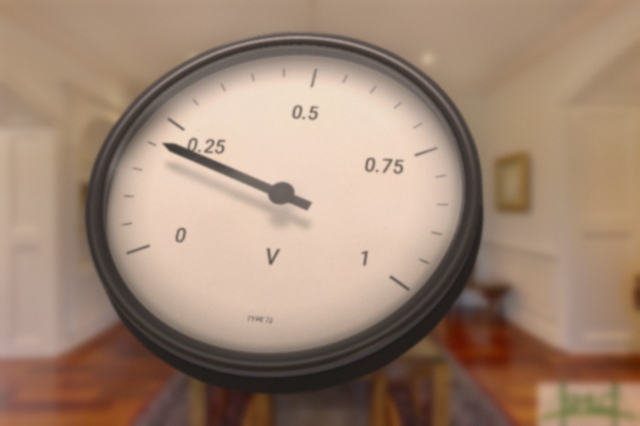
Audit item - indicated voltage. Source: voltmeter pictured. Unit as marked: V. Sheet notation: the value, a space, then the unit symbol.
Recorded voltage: 0.2 V
